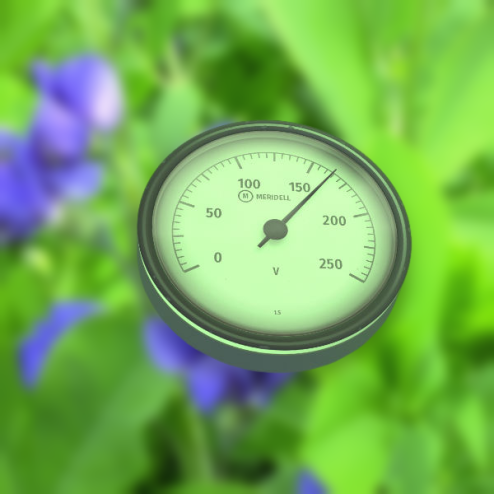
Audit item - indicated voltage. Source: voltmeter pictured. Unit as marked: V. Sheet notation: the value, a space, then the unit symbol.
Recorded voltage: 165 V
